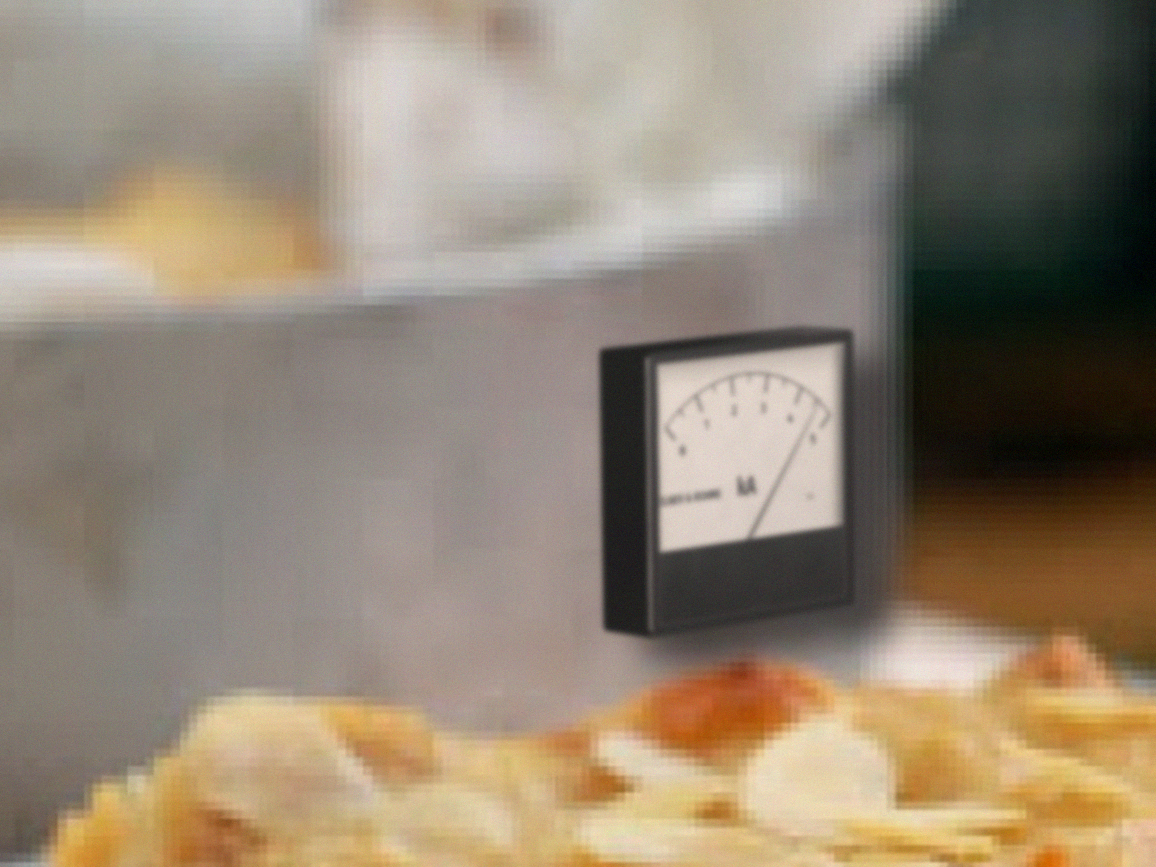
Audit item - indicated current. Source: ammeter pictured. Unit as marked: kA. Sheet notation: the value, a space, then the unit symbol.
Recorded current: 4.5 kA
